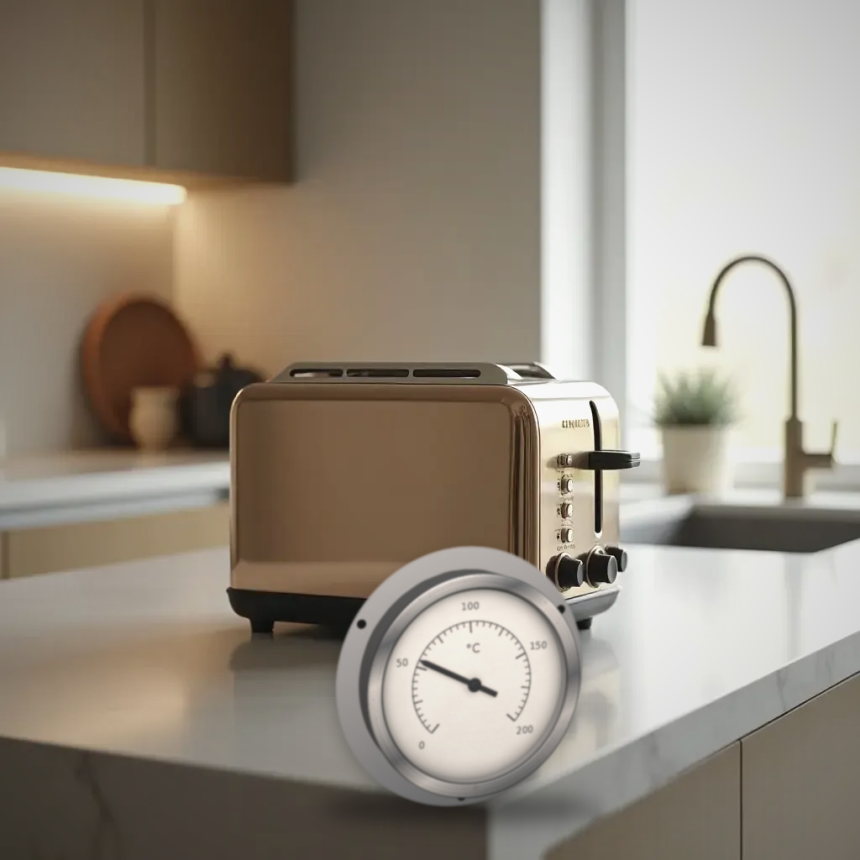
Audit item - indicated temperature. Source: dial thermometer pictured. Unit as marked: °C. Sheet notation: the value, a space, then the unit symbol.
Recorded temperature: 55 °C
